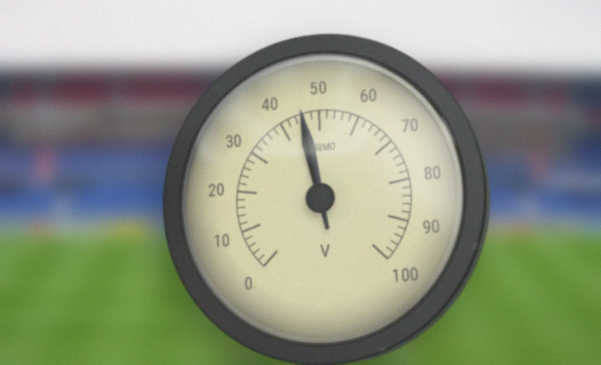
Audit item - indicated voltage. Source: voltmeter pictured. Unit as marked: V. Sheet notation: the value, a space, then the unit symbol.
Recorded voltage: 46 V
